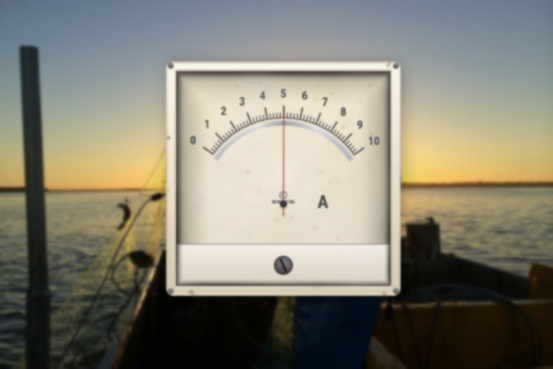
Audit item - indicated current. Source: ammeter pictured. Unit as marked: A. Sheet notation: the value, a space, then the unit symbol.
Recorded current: 5 A
